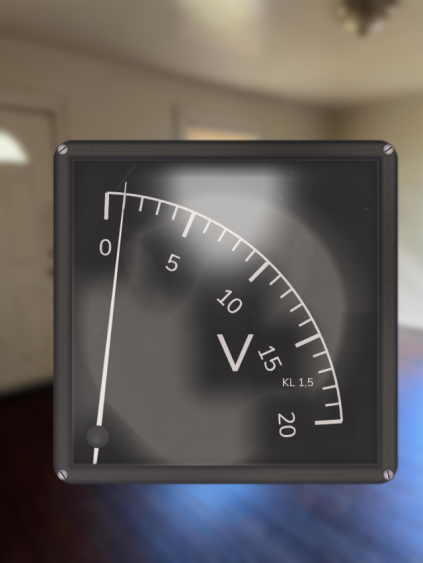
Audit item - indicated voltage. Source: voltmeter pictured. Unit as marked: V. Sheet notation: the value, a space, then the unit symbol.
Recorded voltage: 1 V
